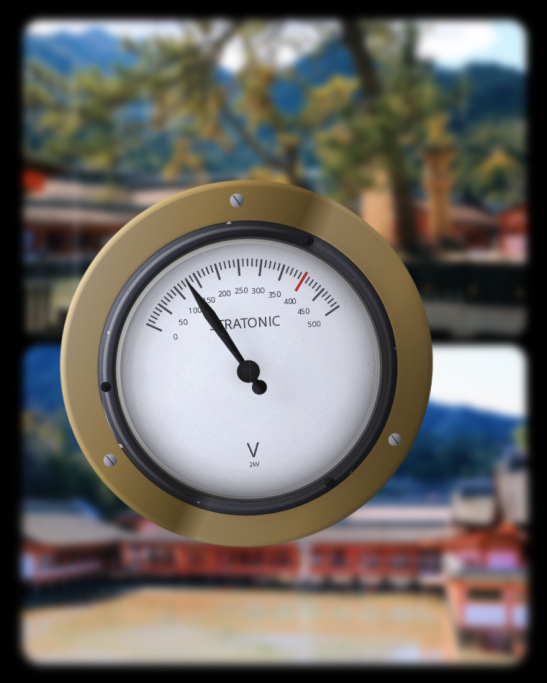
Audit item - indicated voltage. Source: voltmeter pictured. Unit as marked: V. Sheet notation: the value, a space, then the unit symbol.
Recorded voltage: 130 V
